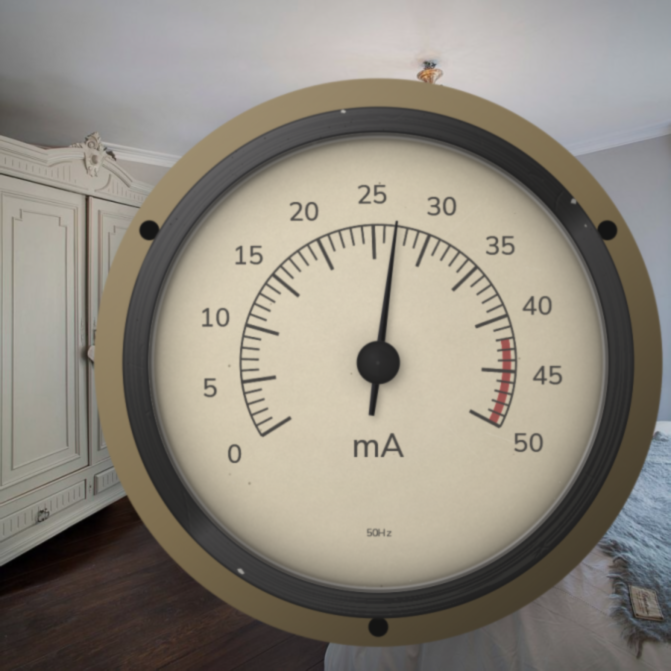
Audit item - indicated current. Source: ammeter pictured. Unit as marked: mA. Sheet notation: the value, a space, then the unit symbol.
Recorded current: 27 mA
